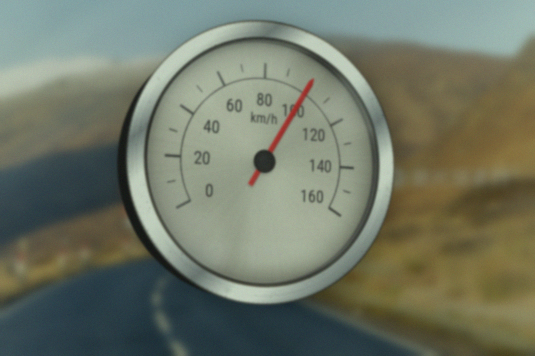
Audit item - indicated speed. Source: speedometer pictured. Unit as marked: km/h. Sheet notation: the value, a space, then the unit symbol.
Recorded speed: 100 km/h
